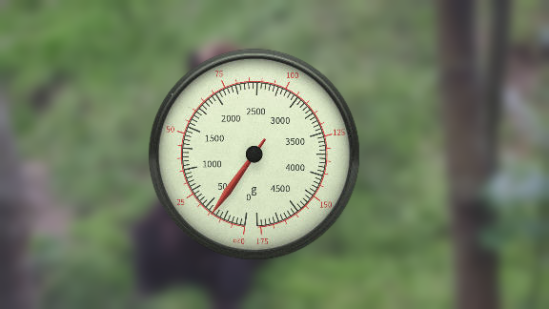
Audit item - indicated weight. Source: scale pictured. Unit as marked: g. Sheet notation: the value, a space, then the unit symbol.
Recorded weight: 400 g
